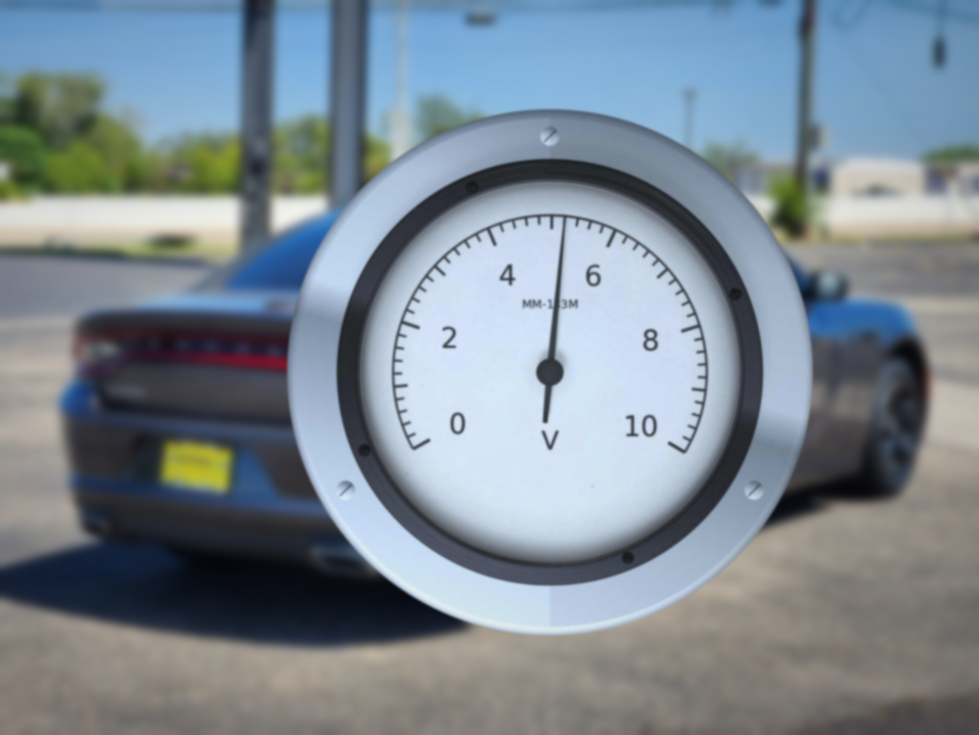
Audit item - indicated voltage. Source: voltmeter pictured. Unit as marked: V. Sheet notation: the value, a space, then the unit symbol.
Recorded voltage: 5.2 V
